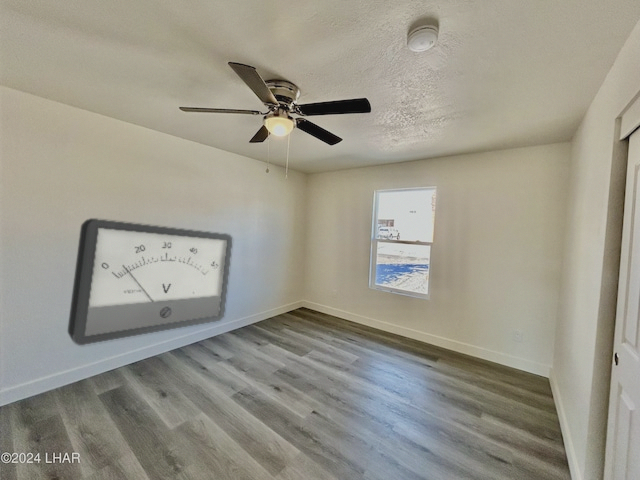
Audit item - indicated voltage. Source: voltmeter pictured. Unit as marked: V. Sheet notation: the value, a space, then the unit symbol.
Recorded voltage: 10 V
